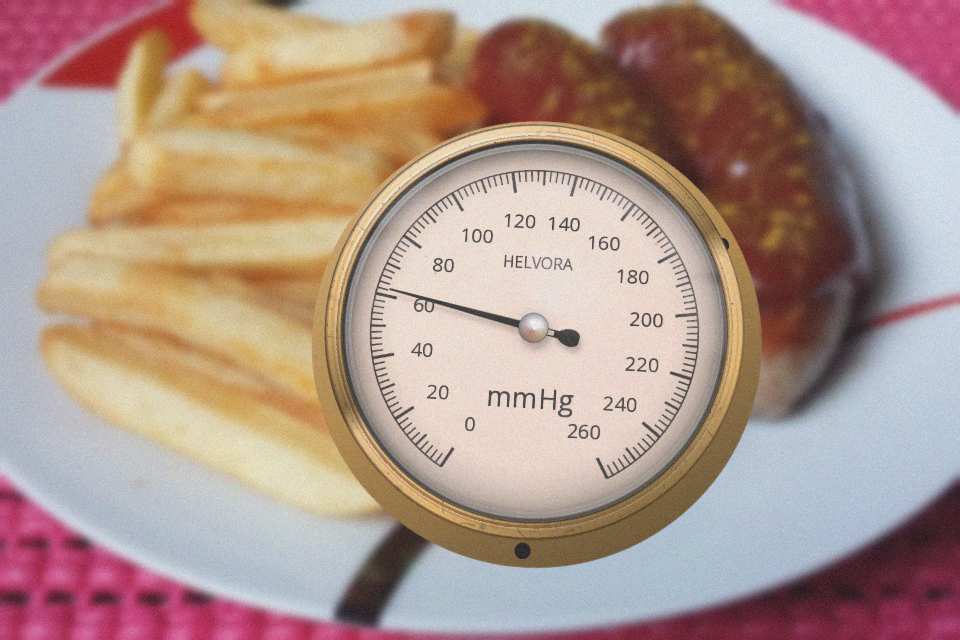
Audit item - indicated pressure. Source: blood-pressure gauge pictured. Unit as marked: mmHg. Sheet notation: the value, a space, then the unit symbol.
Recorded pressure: 62 mmHg
